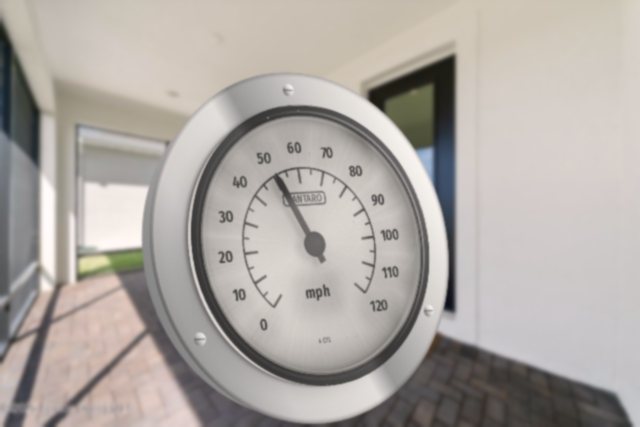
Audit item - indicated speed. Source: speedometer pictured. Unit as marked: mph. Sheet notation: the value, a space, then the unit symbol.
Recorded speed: 50 mph
